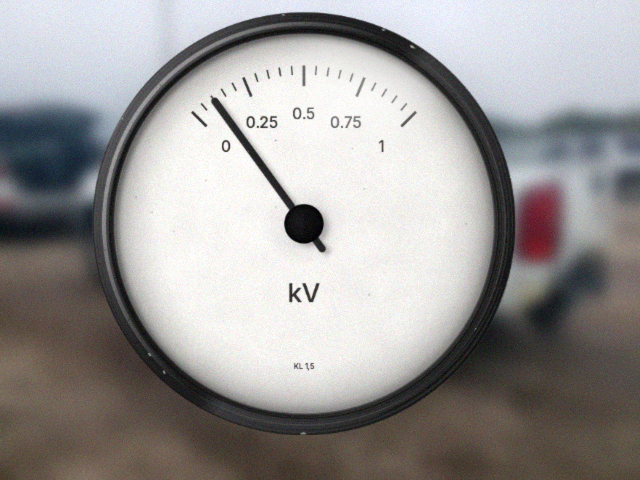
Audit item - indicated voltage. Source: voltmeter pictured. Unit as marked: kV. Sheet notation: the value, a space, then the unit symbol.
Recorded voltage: 0.1 kV
